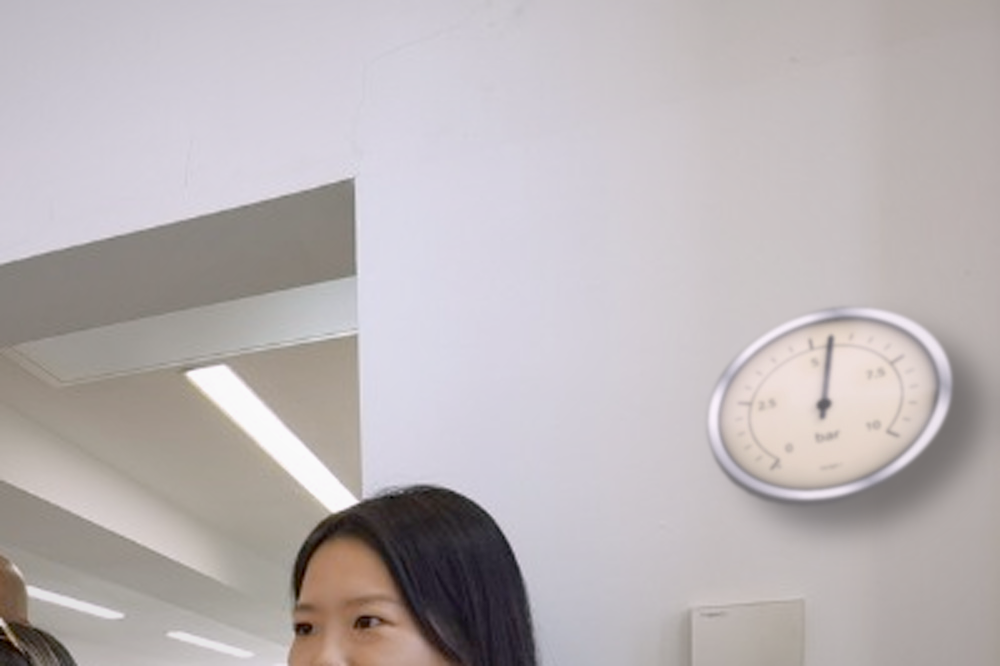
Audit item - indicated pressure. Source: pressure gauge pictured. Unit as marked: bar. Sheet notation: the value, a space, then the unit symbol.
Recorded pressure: 5.5 bar
